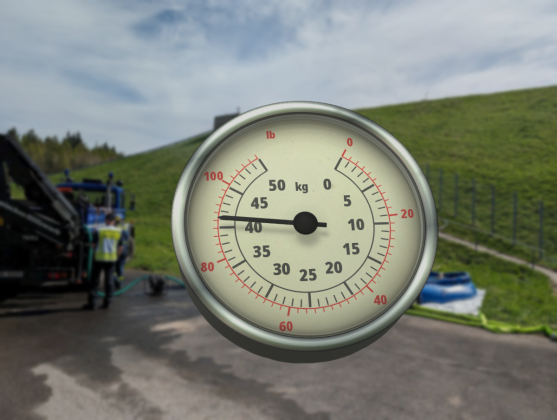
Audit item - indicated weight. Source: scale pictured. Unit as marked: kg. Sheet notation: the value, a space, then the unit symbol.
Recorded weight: 41 kg
